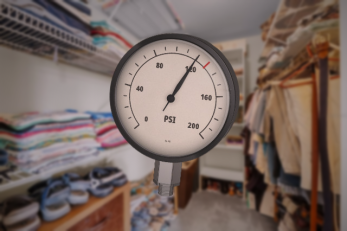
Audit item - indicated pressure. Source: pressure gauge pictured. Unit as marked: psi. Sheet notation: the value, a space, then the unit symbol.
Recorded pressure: 120 psi
